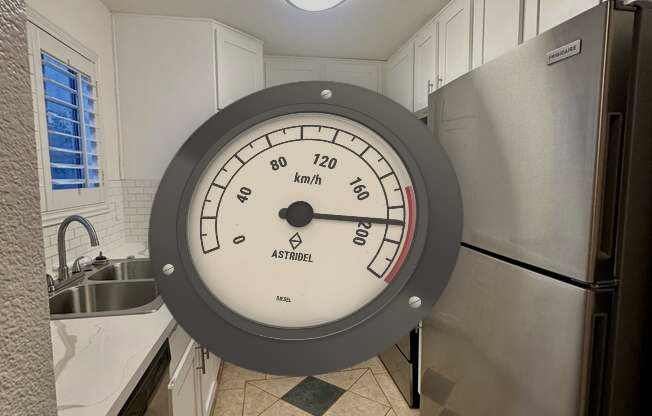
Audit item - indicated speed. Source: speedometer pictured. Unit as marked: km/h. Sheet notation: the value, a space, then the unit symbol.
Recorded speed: 190 km/h
